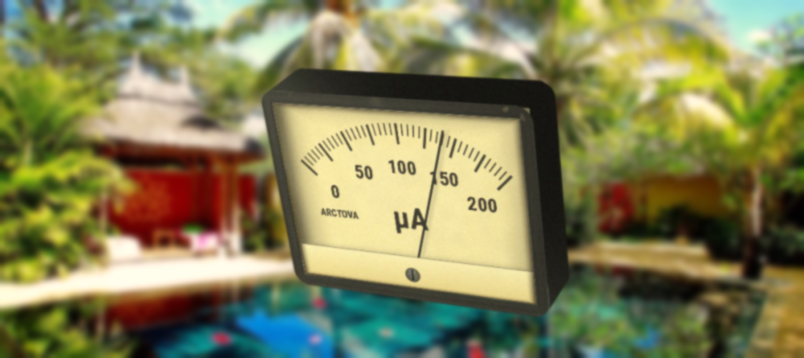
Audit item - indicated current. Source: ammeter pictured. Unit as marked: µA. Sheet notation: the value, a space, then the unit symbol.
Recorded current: 140 µA
